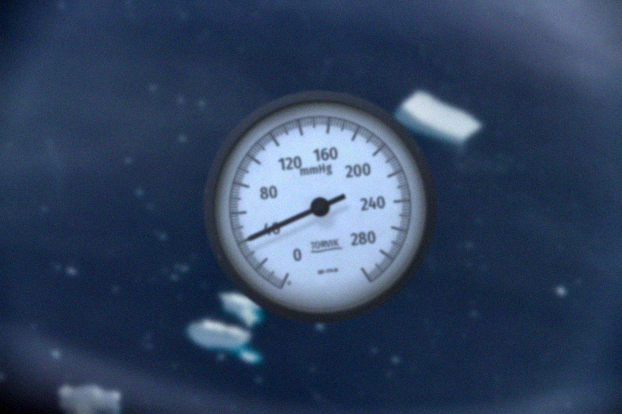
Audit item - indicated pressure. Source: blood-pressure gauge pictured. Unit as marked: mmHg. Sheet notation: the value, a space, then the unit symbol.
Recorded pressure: 40 mmHg
